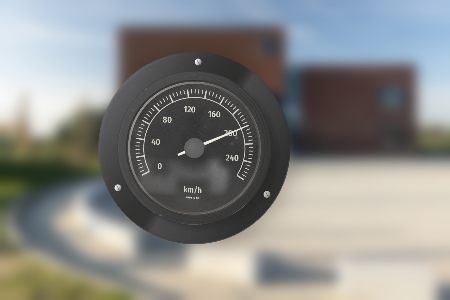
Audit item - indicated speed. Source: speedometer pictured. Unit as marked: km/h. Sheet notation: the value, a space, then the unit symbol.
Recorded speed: 200 km/h
